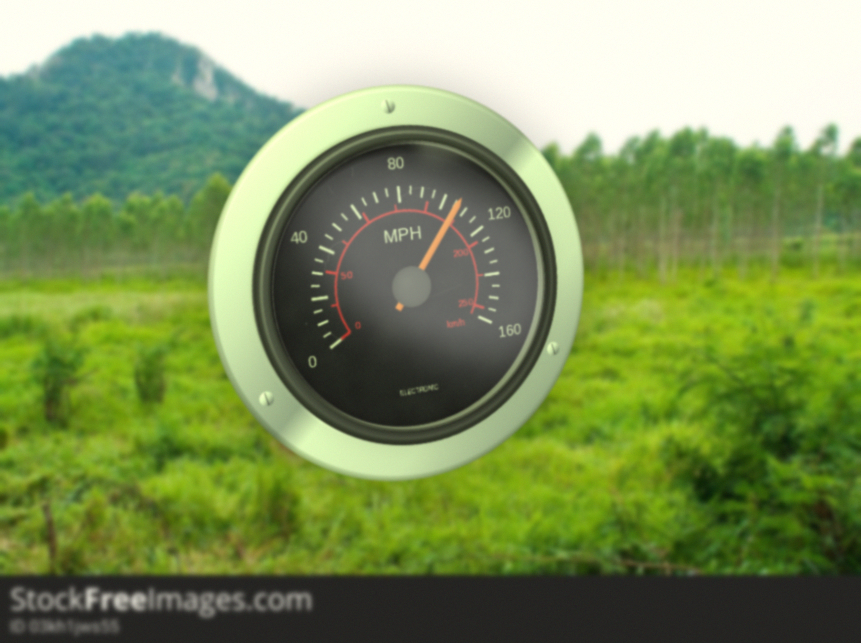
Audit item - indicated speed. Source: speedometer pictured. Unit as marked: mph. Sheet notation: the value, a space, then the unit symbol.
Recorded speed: 105 mph
